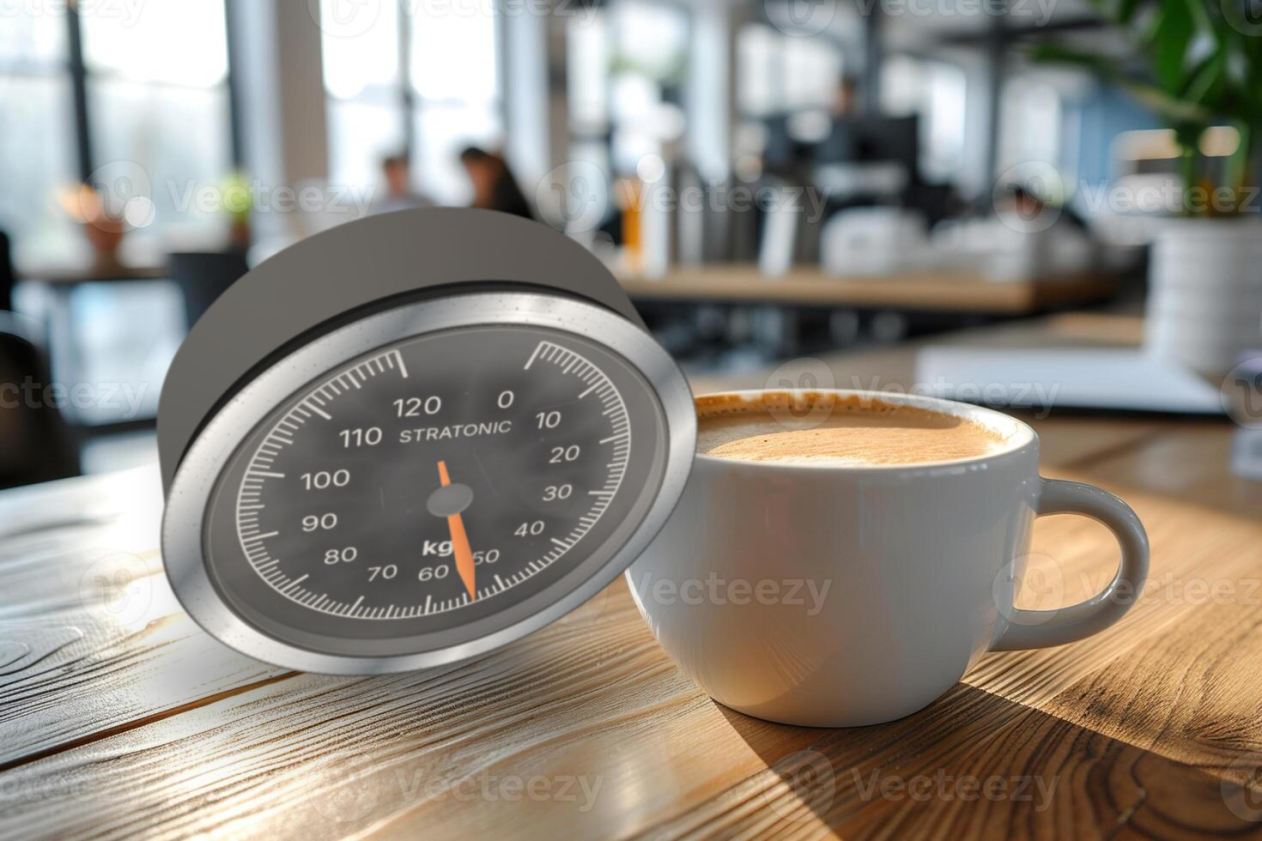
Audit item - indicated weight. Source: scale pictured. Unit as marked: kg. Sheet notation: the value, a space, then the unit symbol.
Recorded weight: 54 kg
